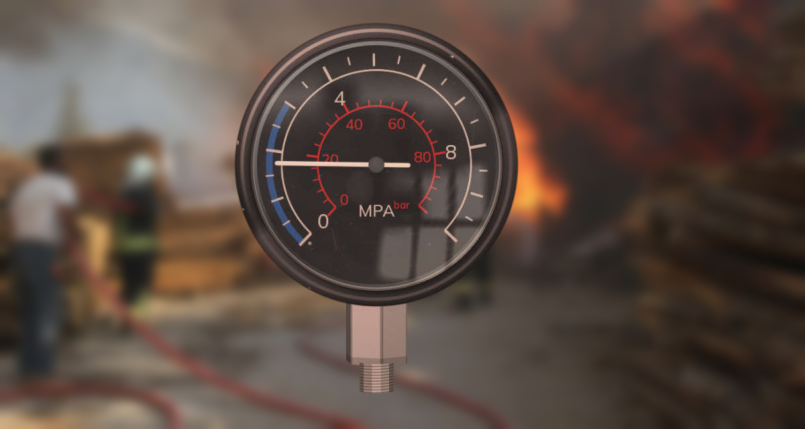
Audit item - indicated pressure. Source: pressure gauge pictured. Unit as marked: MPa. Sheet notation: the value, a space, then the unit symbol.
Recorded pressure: 1.75 MPa
